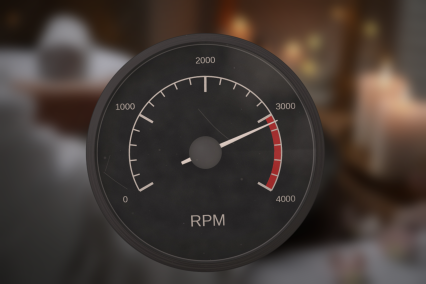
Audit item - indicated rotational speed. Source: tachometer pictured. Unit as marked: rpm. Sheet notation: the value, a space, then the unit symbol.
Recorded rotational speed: 3100 rpm
